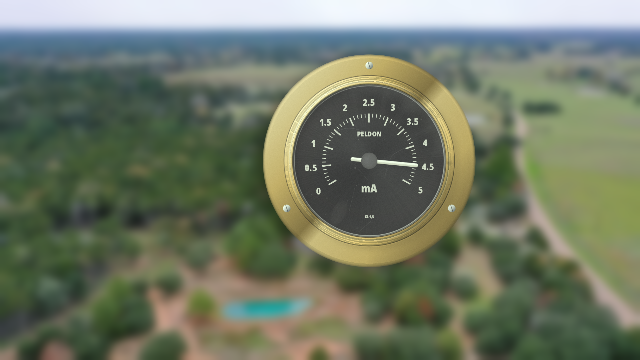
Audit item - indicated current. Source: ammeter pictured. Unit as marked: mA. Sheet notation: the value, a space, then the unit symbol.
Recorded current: 4.5 mA
